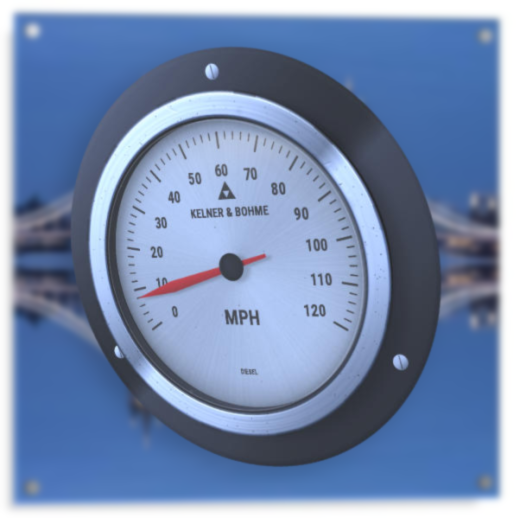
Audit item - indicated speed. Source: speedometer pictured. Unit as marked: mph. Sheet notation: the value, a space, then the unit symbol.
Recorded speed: 8 mph
